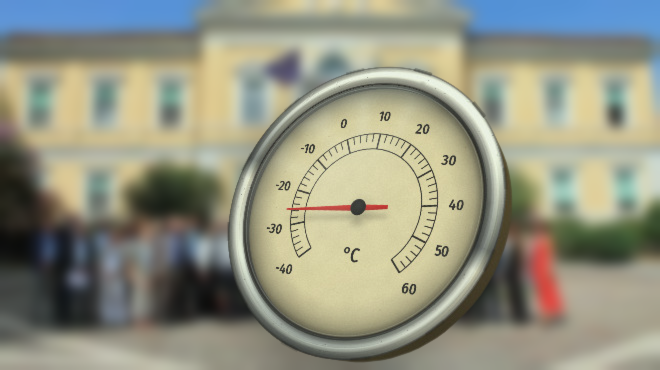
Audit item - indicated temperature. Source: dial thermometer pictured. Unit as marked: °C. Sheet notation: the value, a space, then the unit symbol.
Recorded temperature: -26 °C
